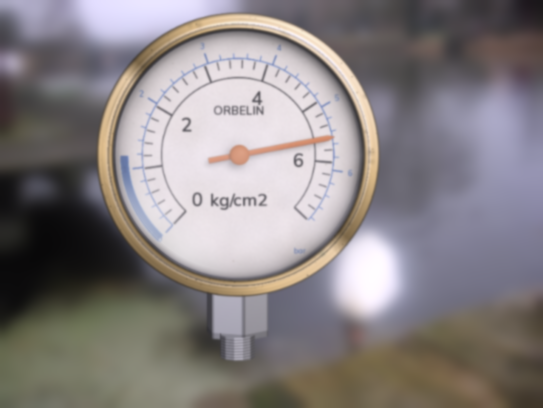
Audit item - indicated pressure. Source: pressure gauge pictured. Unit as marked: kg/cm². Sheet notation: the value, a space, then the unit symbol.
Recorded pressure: 5.6 kg/cm²
